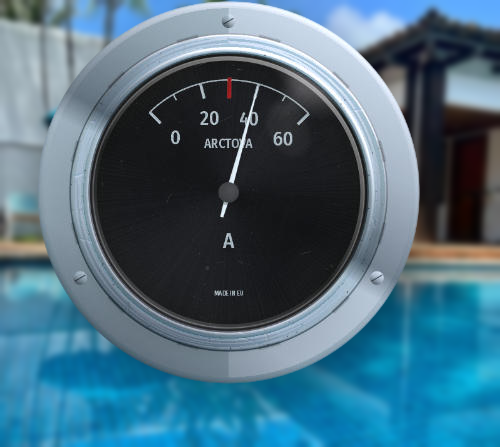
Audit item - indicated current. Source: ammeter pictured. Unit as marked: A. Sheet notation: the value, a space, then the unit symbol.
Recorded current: 40 A
